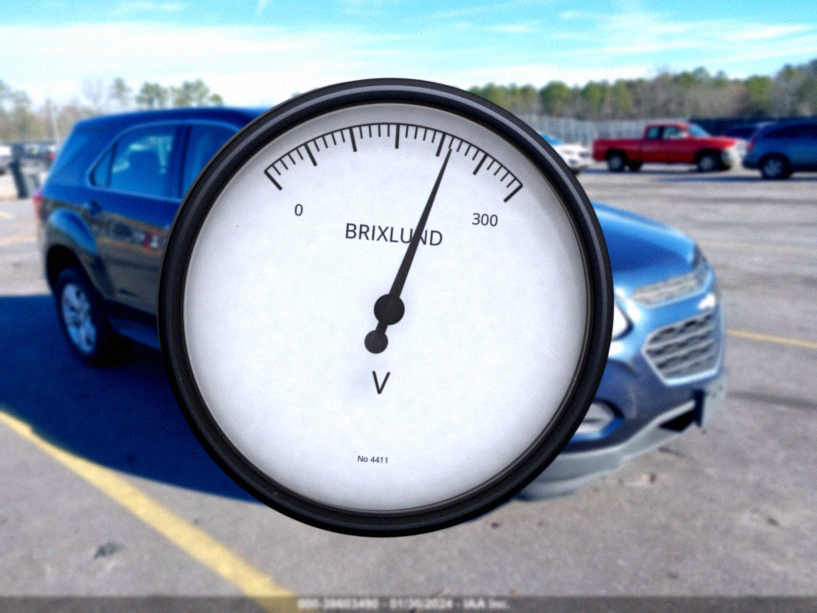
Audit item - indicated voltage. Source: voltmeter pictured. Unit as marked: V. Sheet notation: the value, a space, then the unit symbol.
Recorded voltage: 210 V
